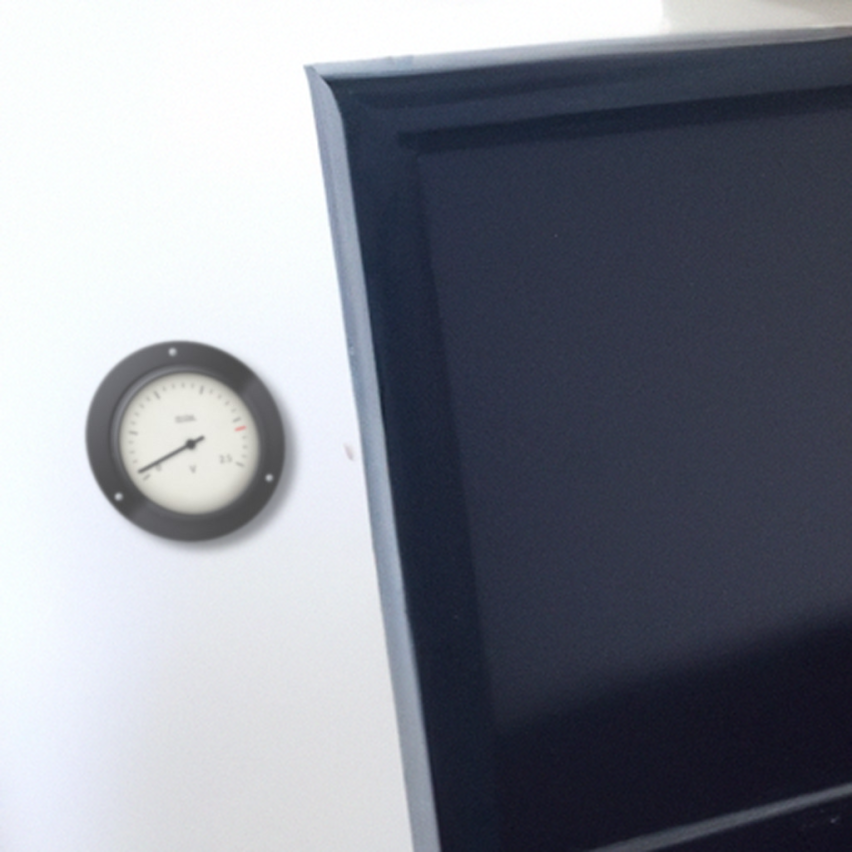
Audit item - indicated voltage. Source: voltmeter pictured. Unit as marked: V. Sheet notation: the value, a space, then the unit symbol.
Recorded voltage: 0.1 V
